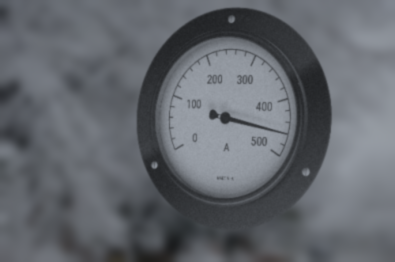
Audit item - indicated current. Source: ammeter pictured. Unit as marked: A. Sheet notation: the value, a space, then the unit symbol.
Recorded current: 460 A
